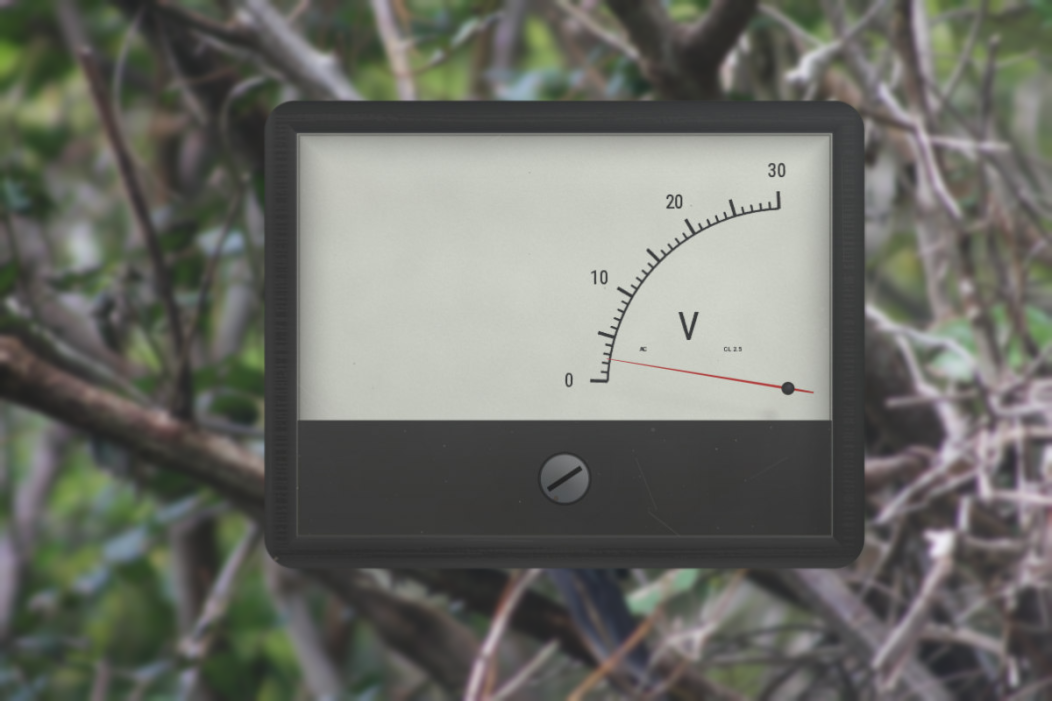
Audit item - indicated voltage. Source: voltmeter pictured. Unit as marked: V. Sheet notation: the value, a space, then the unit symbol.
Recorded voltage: 2.5 V
